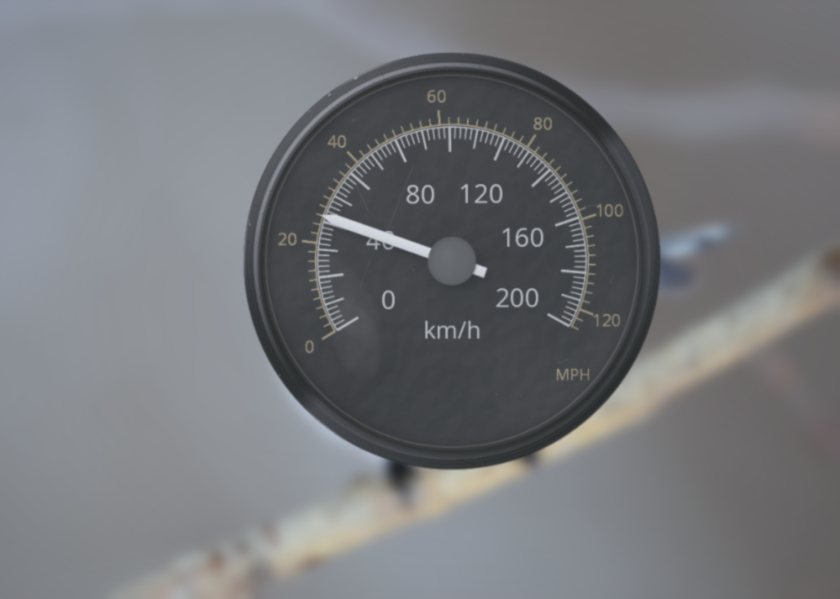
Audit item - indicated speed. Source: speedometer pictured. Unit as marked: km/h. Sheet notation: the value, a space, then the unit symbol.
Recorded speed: 42 km/h
